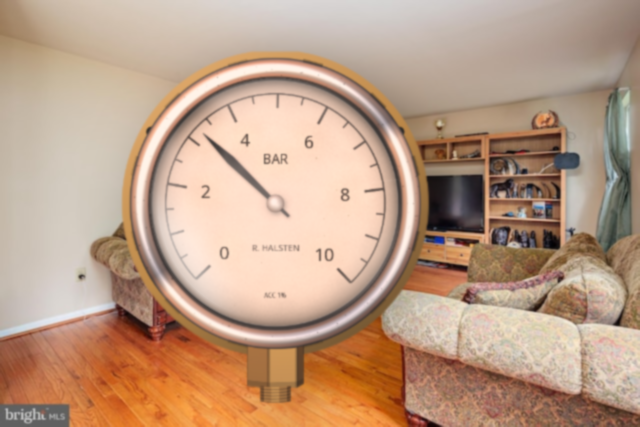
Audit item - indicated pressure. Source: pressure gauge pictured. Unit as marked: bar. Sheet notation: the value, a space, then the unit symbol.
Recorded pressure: 3.25 bar
